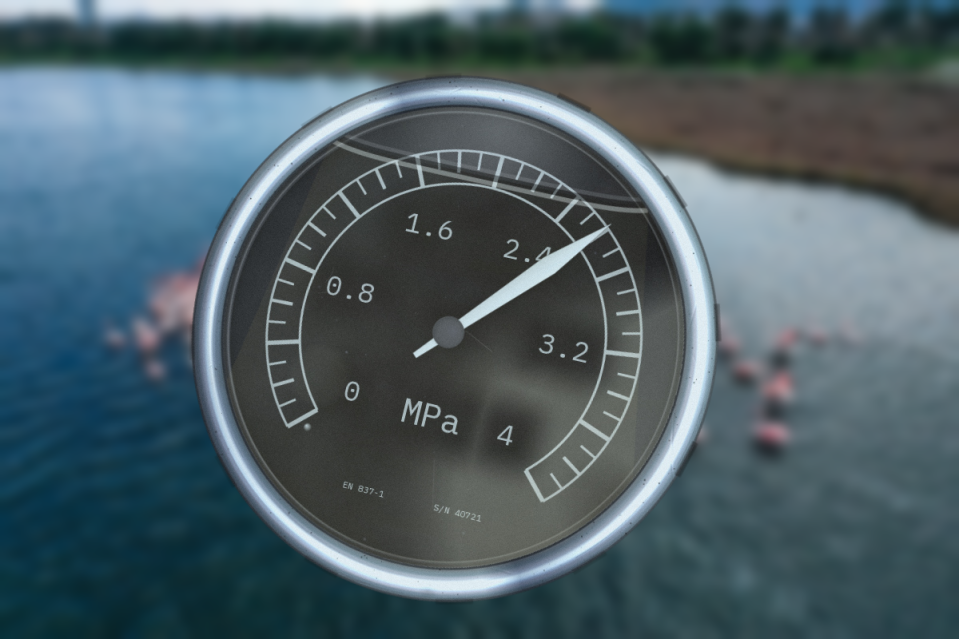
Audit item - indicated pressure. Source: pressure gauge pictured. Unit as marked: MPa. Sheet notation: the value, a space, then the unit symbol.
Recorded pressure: 2.6 MPa
